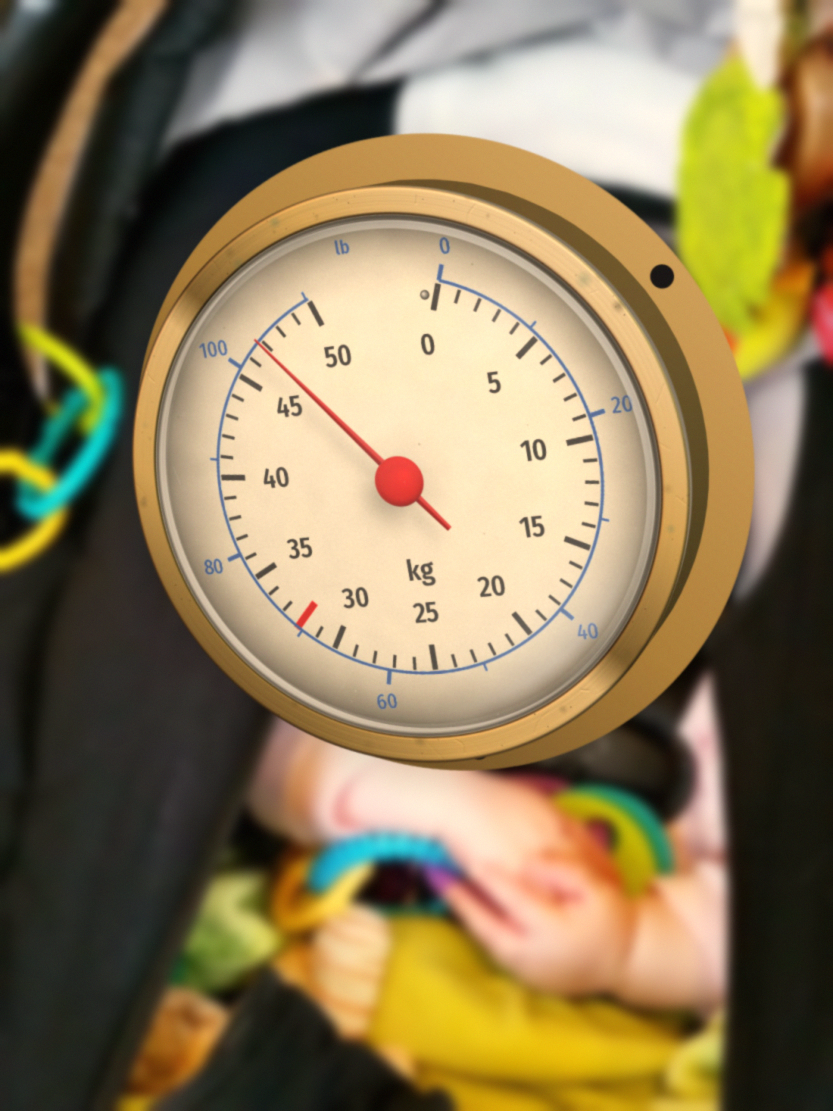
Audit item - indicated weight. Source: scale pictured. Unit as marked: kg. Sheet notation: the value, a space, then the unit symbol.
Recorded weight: 47 kg
